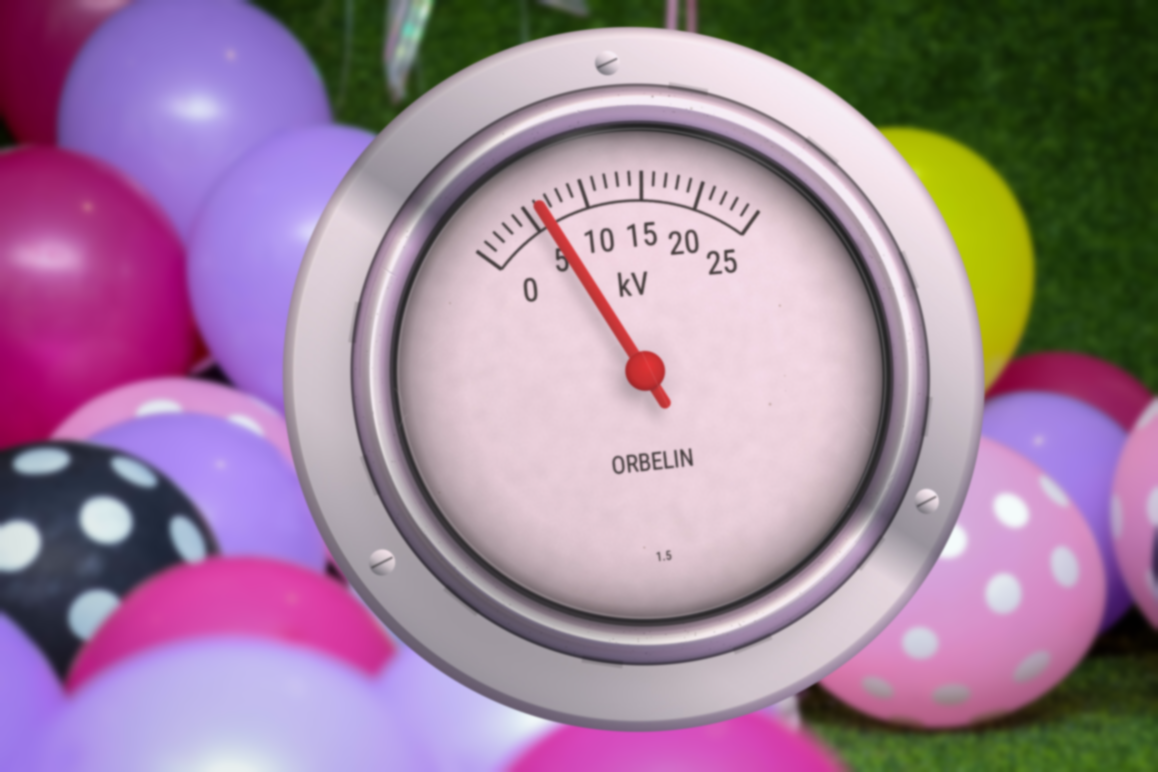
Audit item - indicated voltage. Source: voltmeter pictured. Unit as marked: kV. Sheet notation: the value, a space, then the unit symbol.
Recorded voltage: 6 kV
